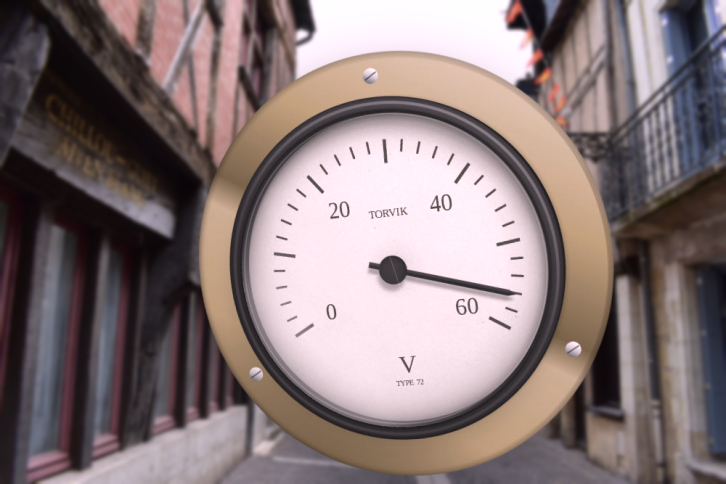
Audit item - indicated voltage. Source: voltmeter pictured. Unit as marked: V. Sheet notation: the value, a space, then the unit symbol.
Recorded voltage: 56 V
